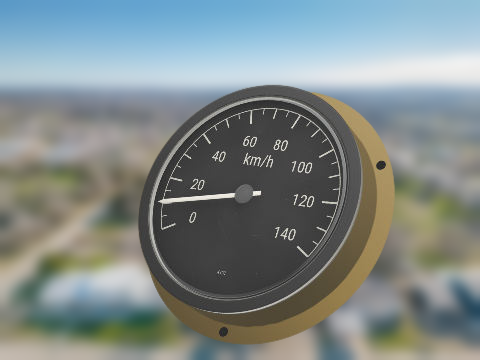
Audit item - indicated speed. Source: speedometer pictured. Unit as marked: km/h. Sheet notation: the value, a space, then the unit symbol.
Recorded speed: 10 km/h
